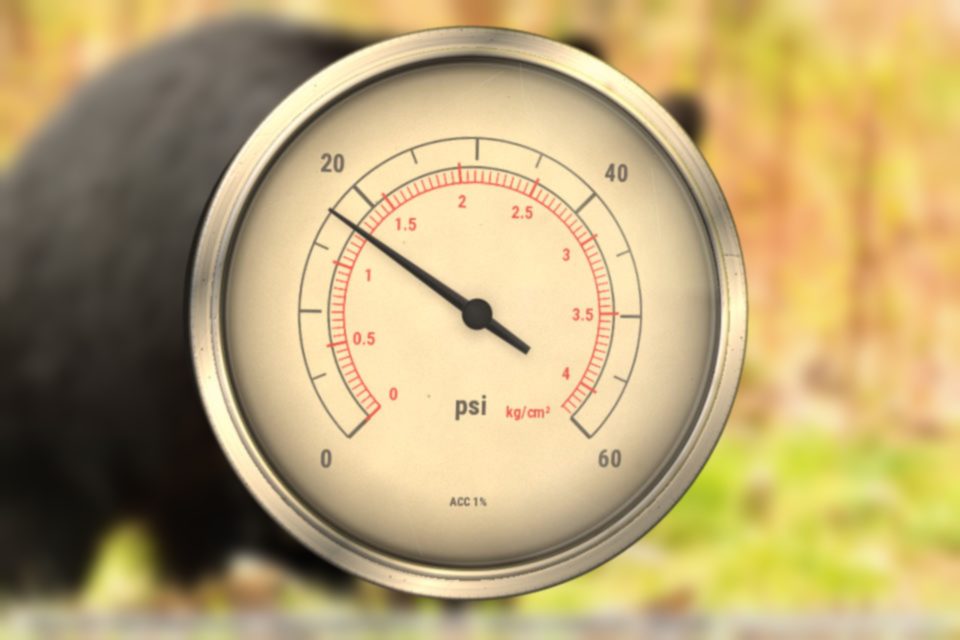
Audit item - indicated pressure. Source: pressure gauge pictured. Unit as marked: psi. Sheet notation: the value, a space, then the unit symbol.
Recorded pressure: 17.5 psi
